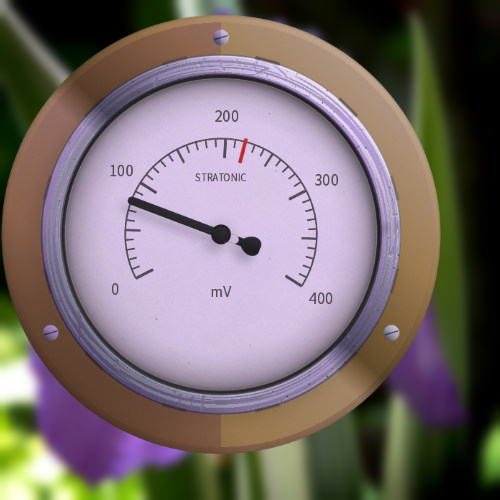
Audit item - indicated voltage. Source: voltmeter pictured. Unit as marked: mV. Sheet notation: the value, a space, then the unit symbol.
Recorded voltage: 80 mV
